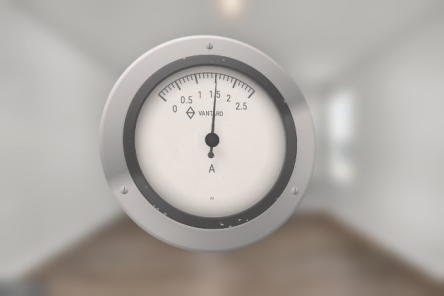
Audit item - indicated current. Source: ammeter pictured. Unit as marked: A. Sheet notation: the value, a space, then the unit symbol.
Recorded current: 1.5 A
